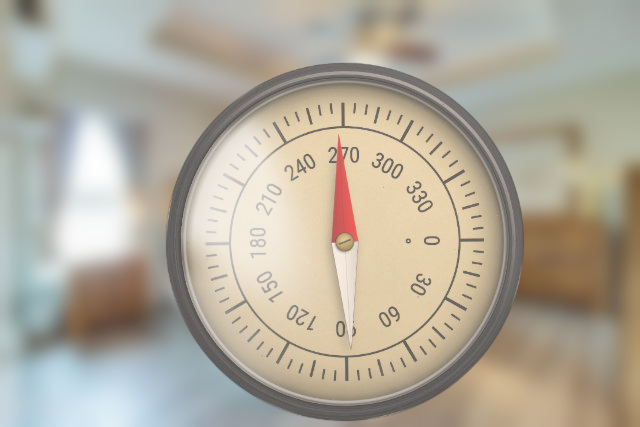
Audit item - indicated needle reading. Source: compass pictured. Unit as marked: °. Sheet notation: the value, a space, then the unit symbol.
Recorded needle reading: 267.5 °
